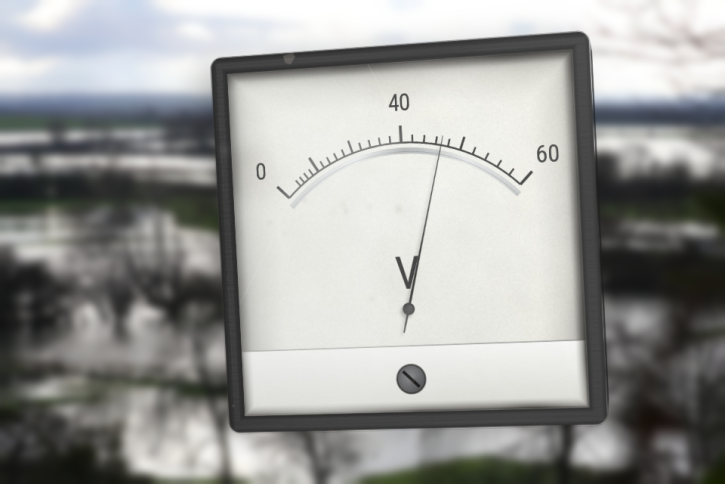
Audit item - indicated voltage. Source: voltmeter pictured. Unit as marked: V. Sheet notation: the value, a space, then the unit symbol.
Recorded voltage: 47 V
